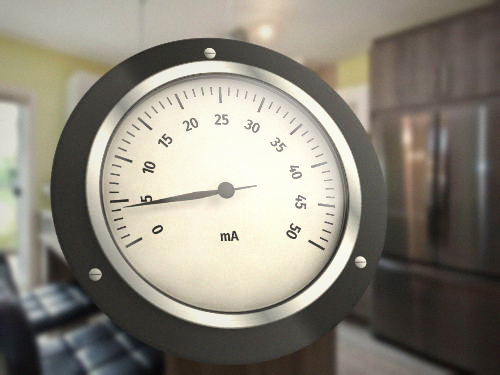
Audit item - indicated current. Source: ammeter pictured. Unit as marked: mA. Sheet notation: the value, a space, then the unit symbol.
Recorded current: 4 mA
